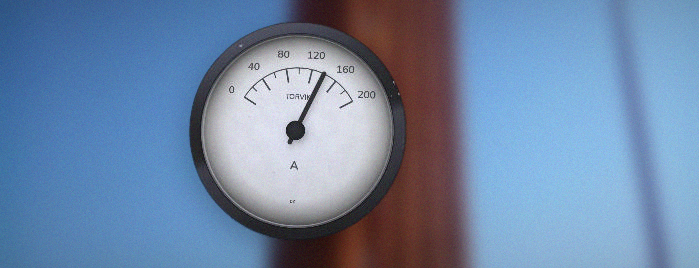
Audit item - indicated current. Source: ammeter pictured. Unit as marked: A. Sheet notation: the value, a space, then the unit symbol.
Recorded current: 140 A
